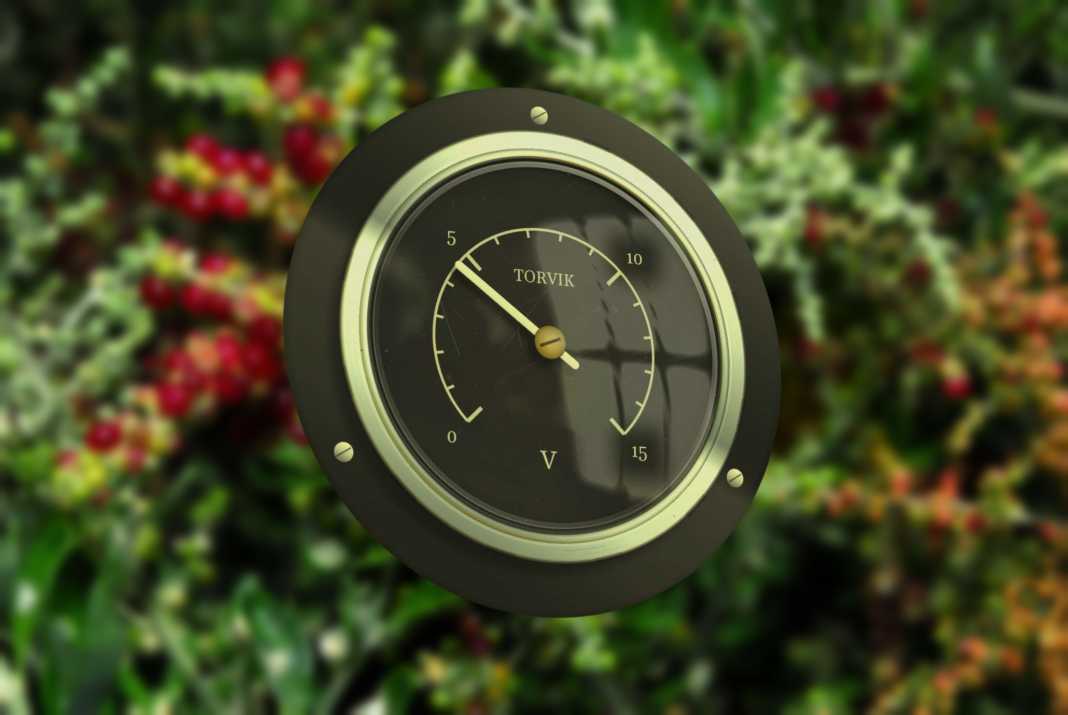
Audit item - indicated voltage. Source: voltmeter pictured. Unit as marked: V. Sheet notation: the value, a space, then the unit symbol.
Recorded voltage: 4.5 V
